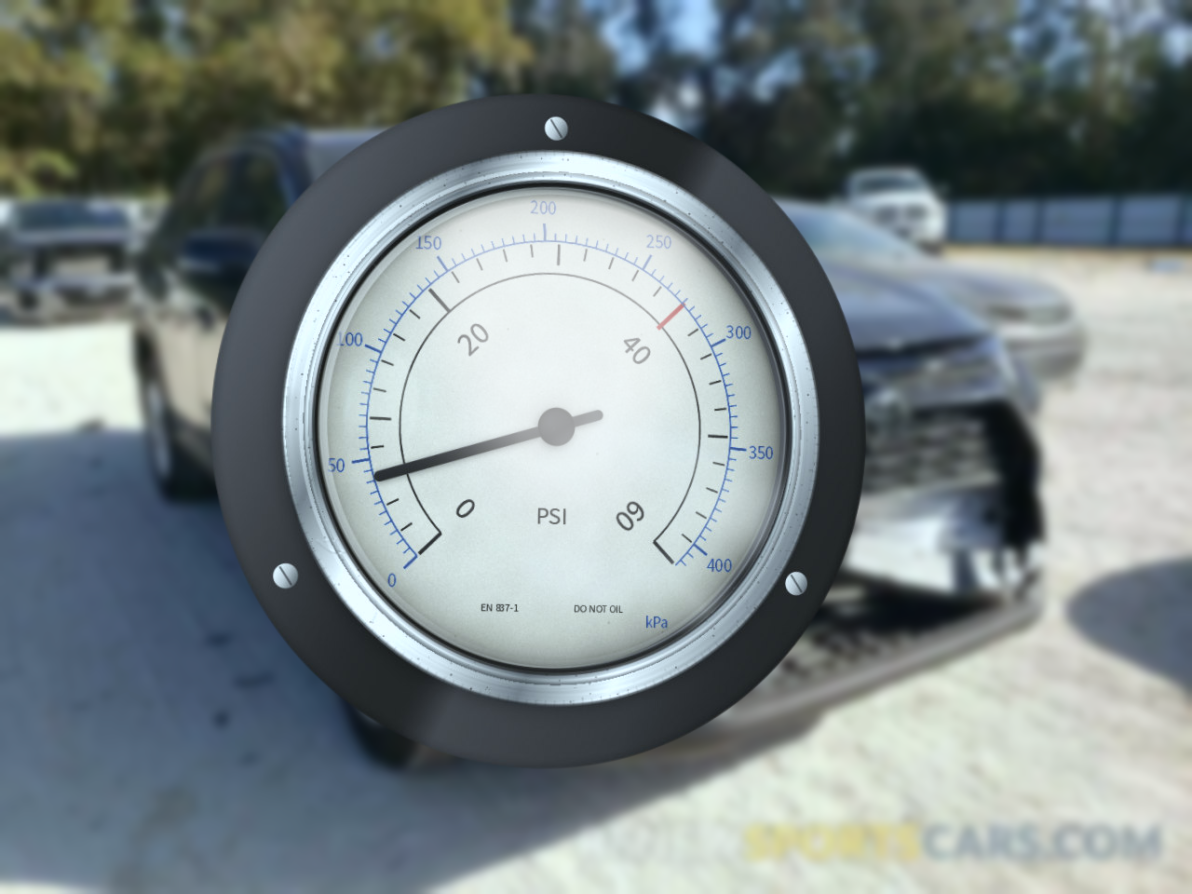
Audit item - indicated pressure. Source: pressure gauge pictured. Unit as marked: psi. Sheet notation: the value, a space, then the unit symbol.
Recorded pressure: 6 psi
